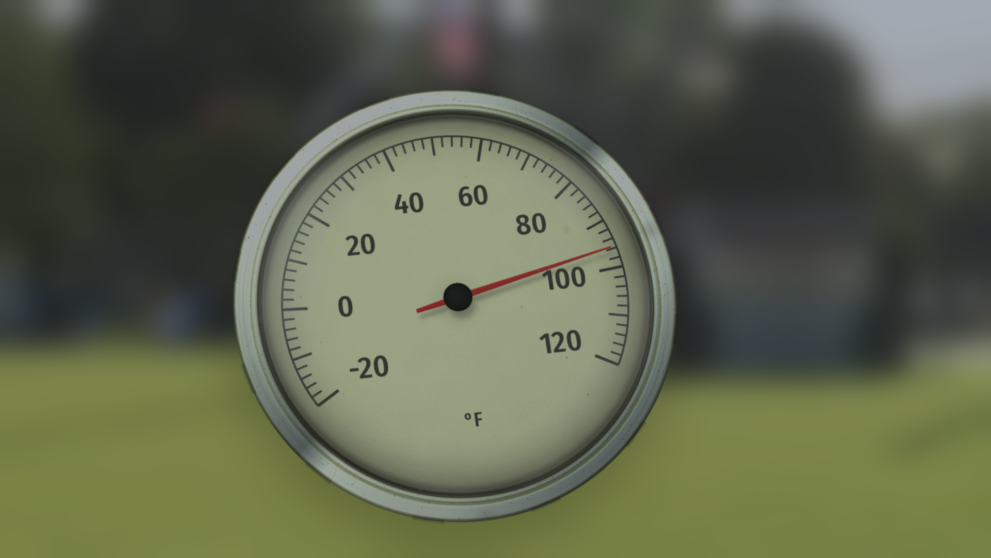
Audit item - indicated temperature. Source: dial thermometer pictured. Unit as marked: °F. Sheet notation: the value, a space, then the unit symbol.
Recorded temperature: 96 °F
